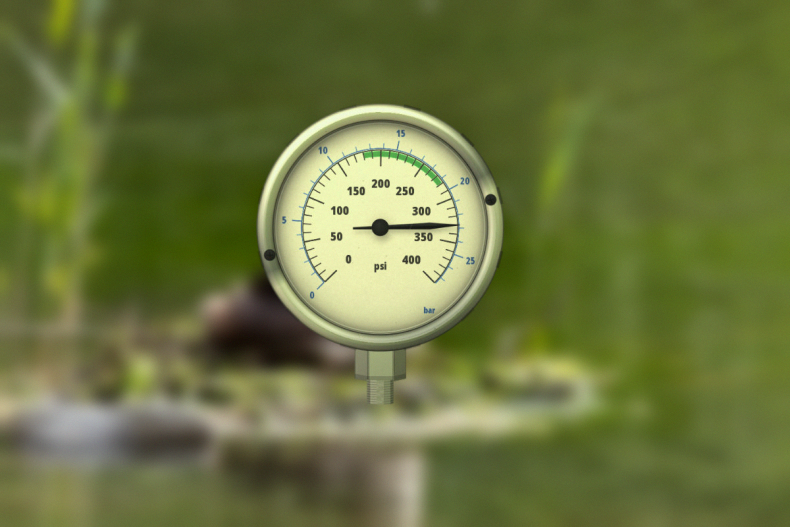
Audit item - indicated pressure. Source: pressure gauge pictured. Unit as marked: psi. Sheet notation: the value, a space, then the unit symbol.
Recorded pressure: 330 psi
